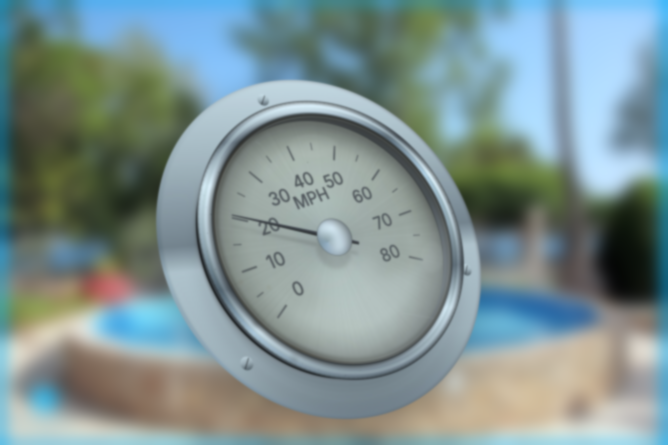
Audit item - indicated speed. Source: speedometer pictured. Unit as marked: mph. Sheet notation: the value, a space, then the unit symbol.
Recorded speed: 20 mph
